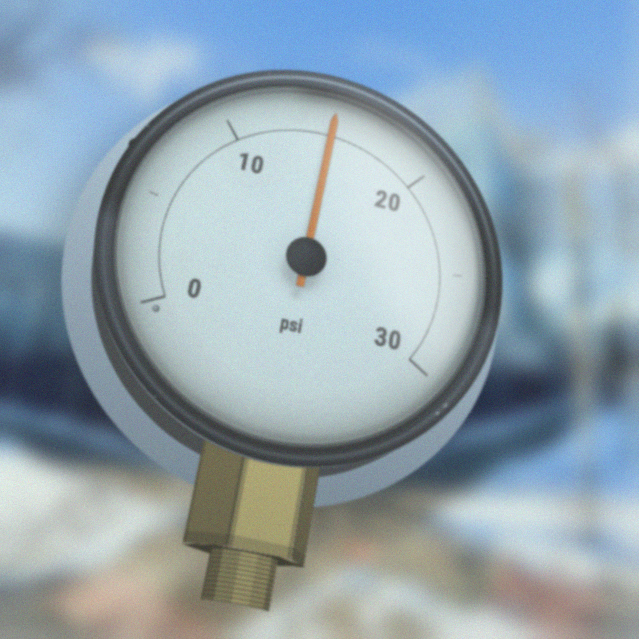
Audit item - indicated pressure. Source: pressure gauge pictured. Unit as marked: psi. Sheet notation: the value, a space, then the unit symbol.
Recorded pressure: 15 psi
